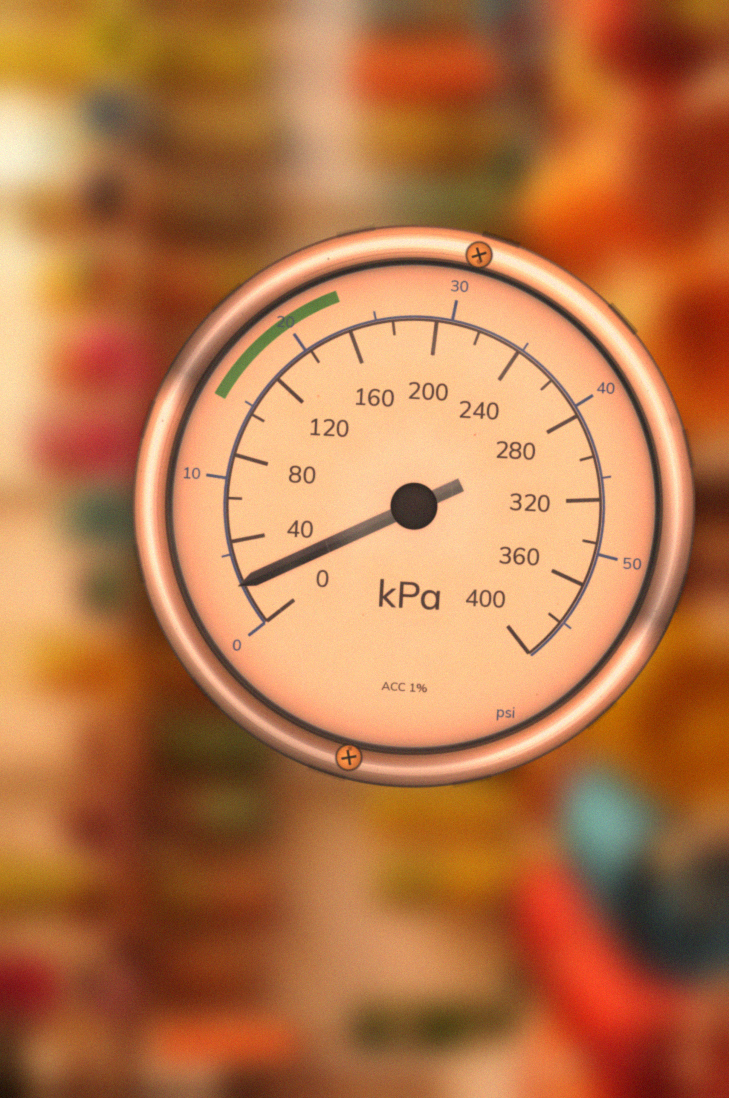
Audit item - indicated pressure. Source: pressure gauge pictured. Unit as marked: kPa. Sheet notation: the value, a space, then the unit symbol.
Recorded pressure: 20 kPa
